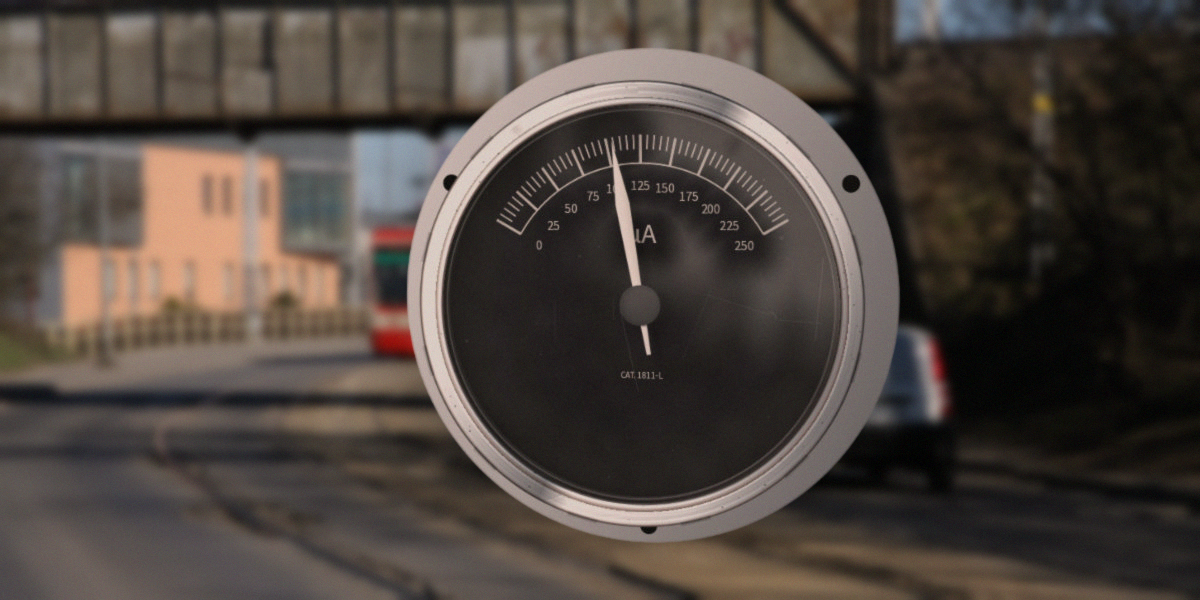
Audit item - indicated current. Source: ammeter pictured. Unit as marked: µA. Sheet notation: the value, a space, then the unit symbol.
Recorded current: 105 µA
